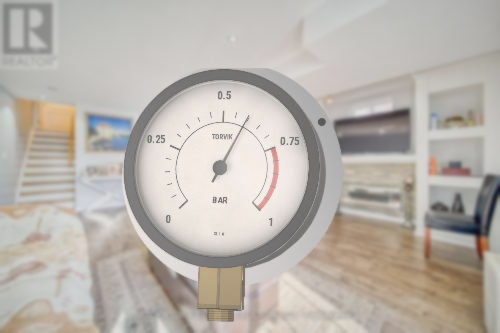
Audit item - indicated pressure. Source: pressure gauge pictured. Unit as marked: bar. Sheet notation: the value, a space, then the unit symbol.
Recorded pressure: 0.6 bar
